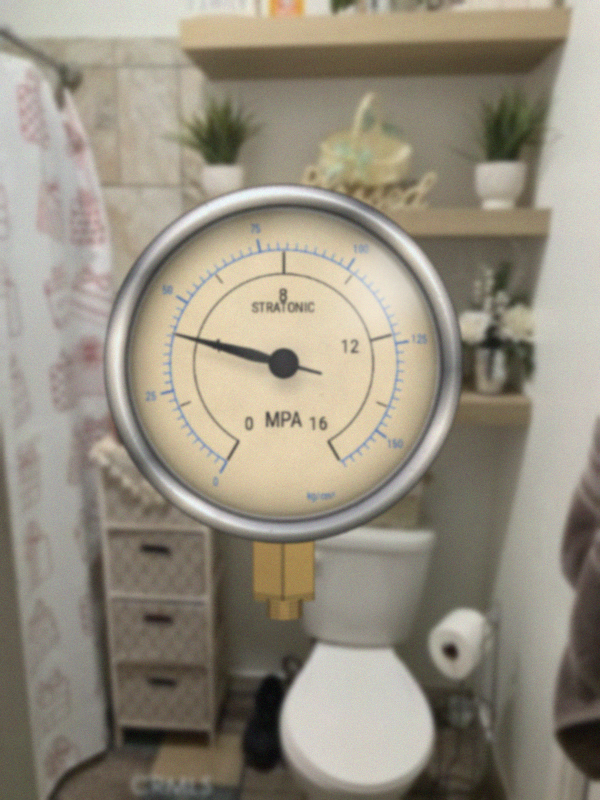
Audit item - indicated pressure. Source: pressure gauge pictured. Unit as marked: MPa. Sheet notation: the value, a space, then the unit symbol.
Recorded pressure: 4 MPa
